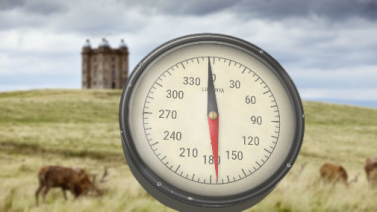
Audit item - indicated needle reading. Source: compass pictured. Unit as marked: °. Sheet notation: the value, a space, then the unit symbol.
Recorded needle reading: 175 °
